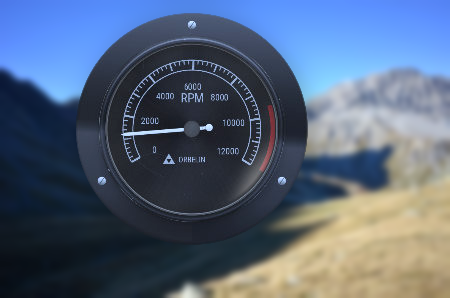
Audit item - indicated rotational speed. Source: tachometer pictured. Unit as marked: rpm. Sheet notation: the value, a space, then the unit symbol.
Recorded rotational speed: 1200 rpm
